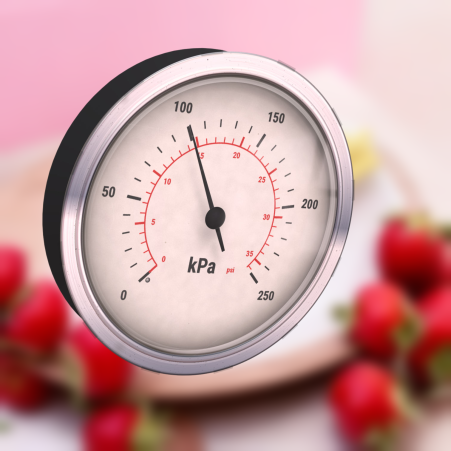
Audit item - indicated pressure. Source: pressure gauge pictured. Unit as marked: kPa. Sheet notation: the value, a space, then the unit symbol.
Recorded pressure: 100 kPa
